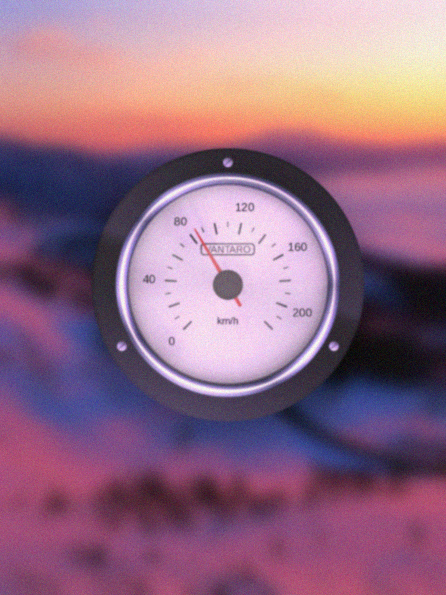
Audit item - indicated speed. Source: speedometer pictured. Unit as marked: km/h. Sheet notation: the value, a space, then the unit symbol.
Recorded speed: 85 km/h
